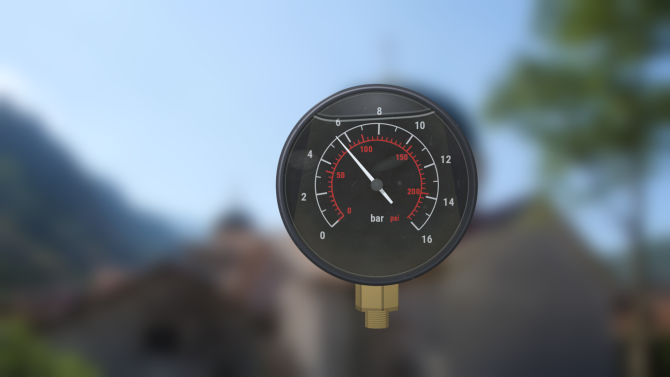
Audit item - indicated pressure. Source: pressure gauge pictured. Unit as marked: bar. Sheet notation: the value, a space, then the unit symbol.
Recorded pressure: 5.5 bar
